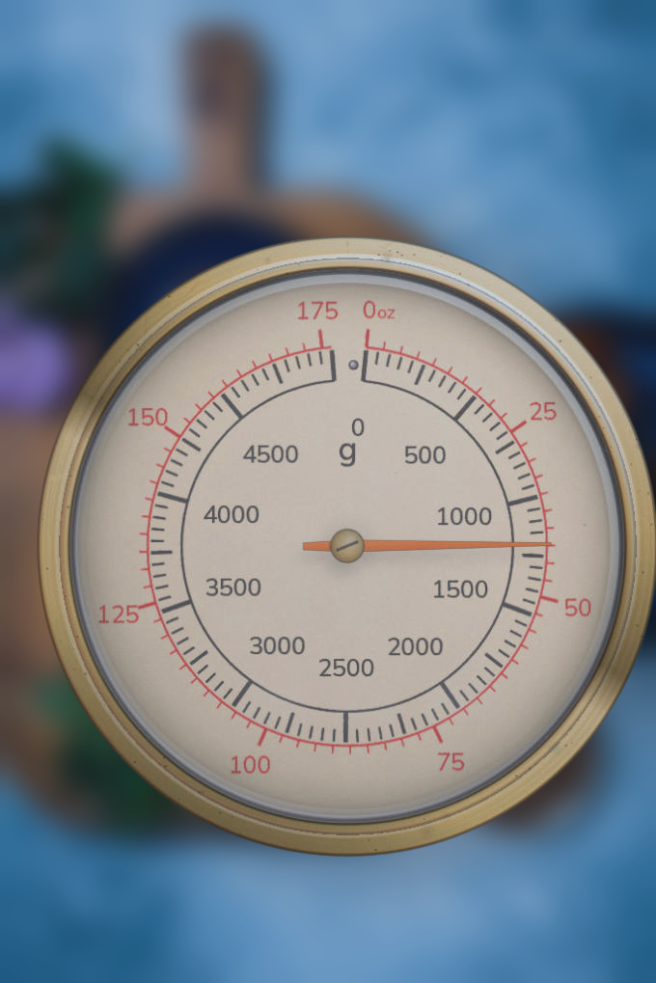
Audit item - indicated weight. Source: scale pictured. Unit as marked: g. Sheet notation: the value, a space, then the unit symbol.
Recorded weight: 1200 g
